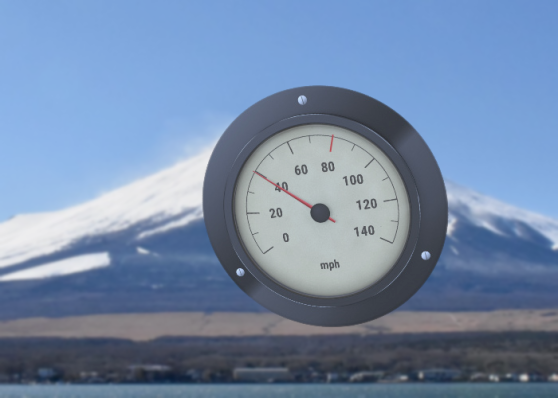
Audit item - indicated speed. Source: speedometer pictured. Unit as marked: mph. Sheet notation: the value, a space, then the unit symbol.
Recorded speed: 40 mph
